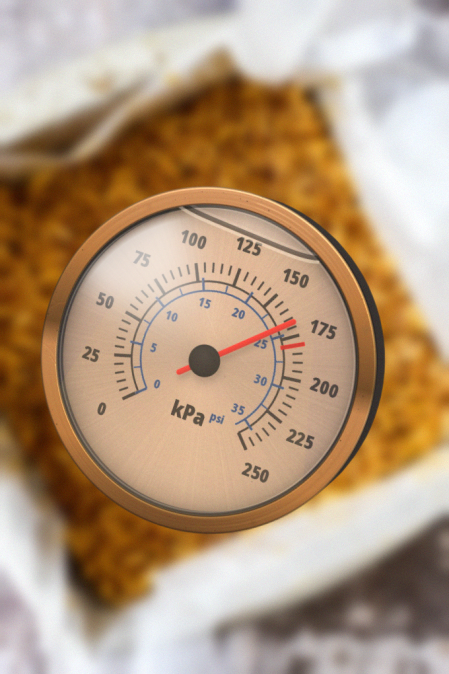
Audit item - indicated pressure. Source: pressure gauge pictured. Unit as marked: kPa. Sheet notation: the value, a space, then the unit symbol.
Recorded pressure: 167.5 kPa
